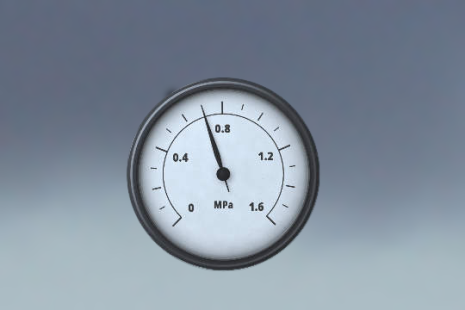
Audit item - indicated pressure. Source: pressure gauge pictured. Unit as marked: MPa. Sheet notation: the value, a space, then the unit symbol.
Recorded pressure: 0.7 MPa
